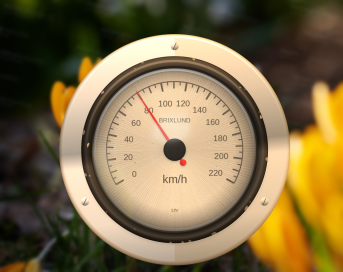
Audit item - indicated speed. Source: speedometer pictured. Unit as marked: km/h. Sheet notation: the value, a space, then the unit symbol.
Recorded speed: 80 km/h
